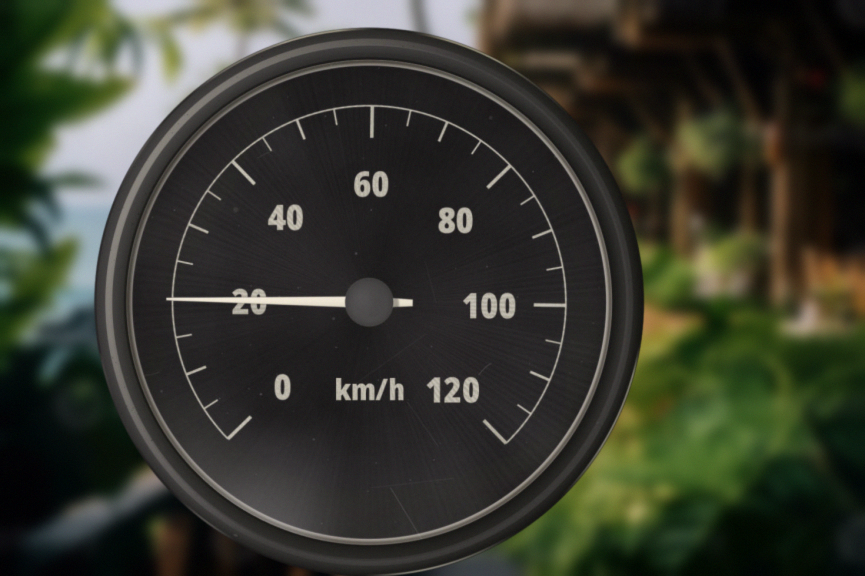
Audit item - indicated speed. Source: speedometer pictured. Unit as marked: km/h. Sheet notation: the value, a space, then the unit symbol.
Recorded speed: 20 km/h
